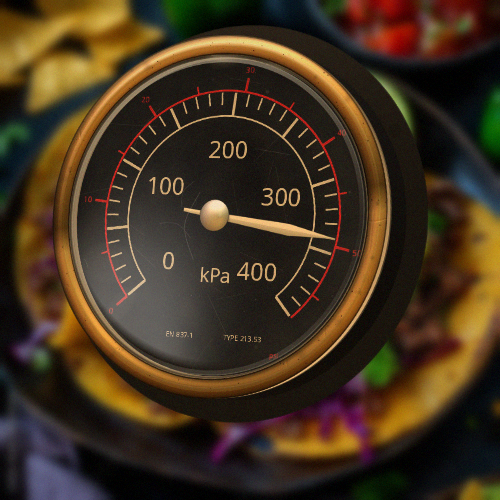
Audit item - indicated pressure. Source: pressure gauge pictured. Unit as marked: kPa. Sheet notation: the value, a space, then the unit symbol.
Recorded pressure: 340 kPa
